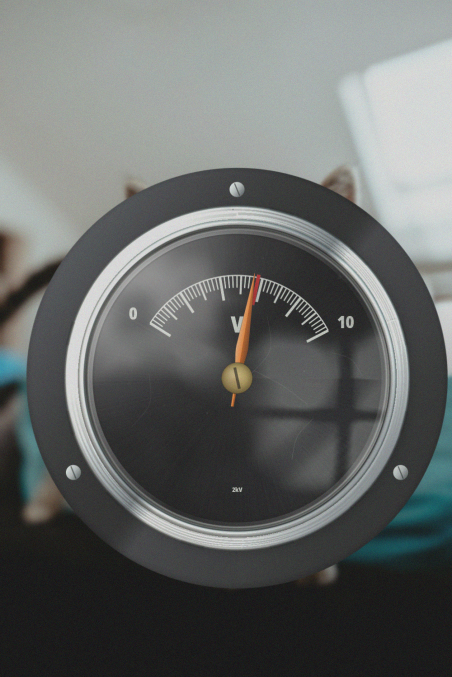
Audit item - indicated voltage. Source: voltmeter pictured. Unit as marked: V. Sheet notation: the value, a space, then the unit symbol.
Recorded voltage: 5.6 V
